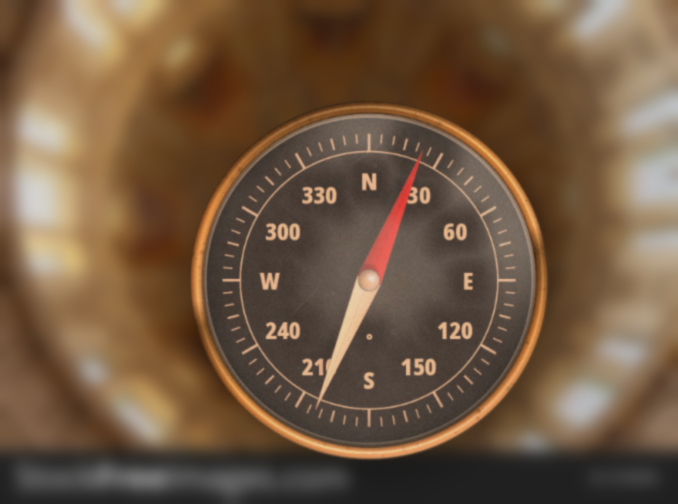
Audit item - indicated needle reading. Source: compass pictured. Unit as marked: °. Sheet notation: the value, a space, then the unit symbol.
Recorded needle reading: 22.5 °
